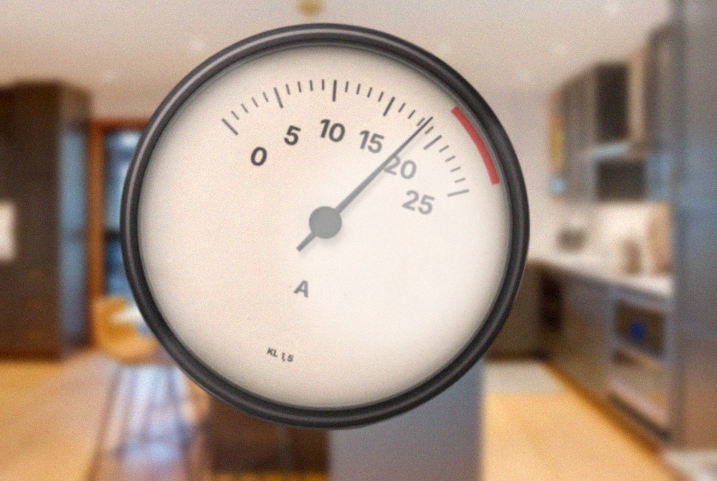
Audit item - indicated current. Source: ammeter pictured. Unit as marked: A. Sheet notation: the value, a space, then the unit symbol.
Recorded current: 18.5 A
